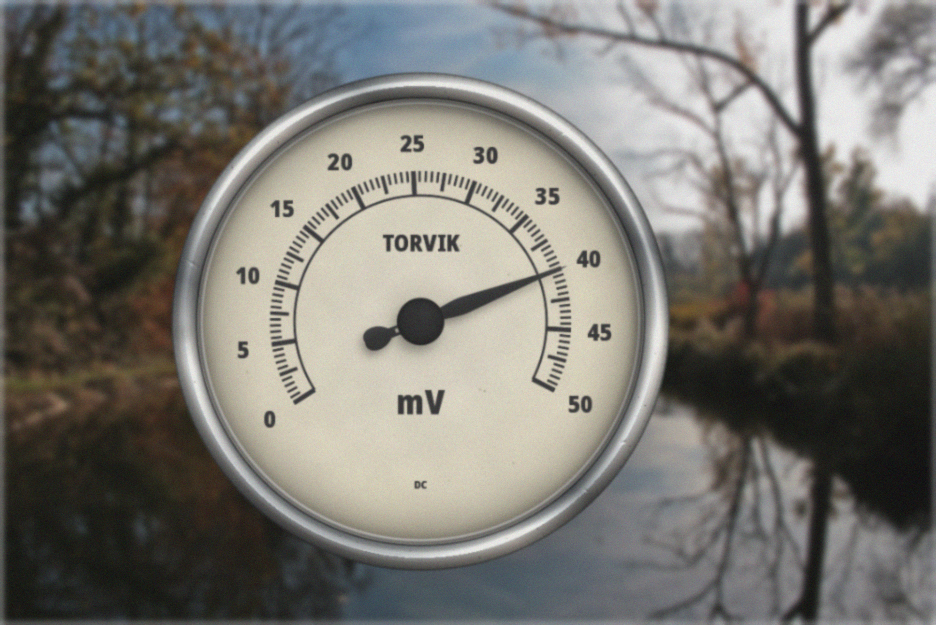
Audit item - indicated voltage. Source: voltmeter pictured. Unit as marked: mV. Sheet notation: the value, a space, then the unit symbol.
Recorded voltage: 40 mV
